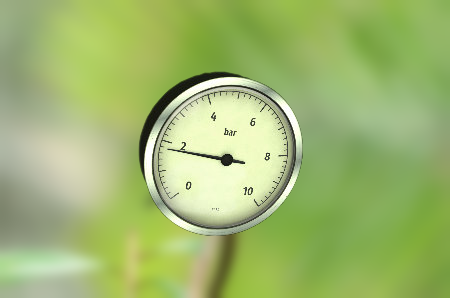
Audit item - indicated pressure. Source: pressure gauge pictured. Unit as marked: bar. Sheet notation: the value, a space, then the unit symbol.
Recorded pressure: 1.8 bar
